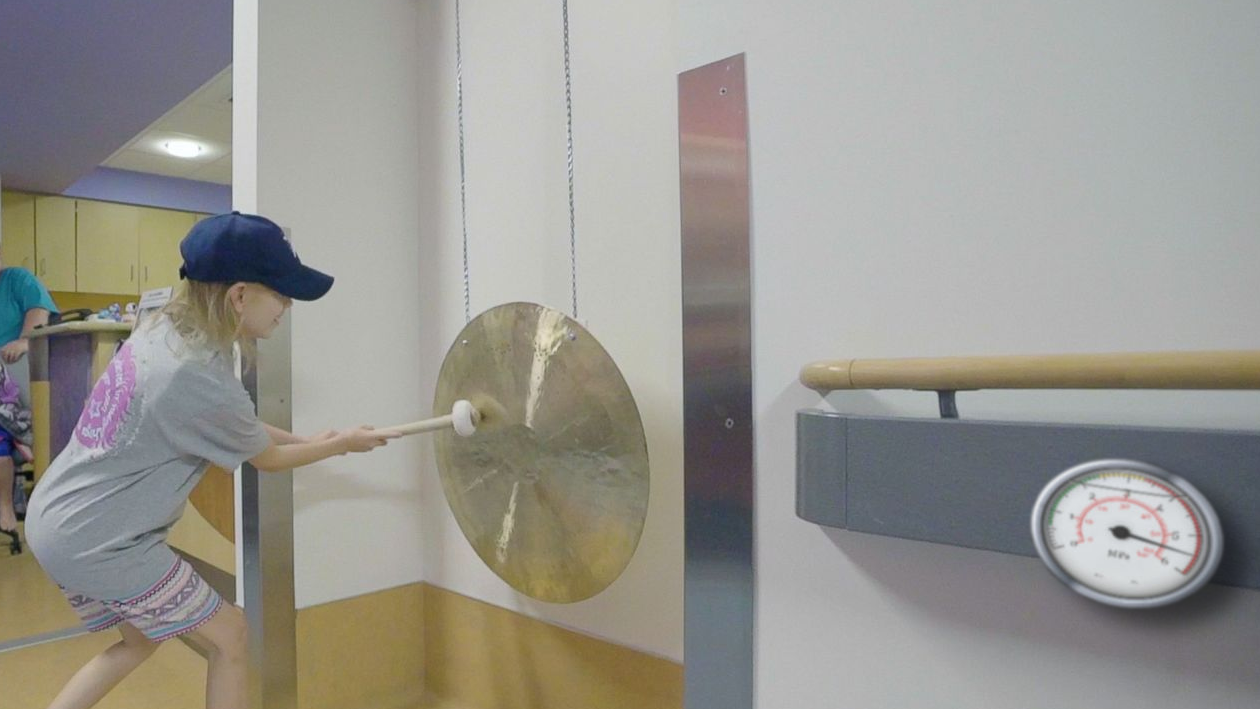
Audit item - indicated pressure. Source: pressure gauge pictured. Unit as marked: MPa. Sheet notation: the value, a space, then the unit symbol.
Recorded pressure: 5.5 MPa
